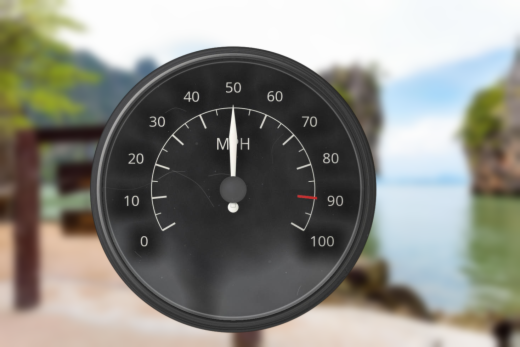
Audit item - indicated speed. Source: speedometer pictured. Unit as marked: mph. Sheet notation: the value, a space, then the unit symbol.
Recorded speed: 50 mph
